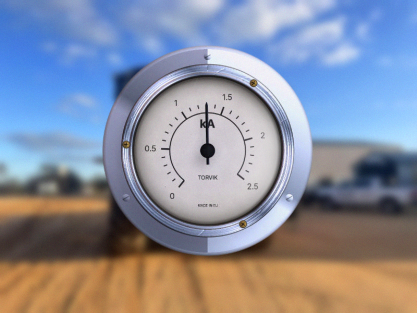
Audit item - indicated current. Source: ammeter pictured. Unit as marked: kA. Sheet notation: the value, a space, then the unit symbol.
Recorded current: 1.3 kA
